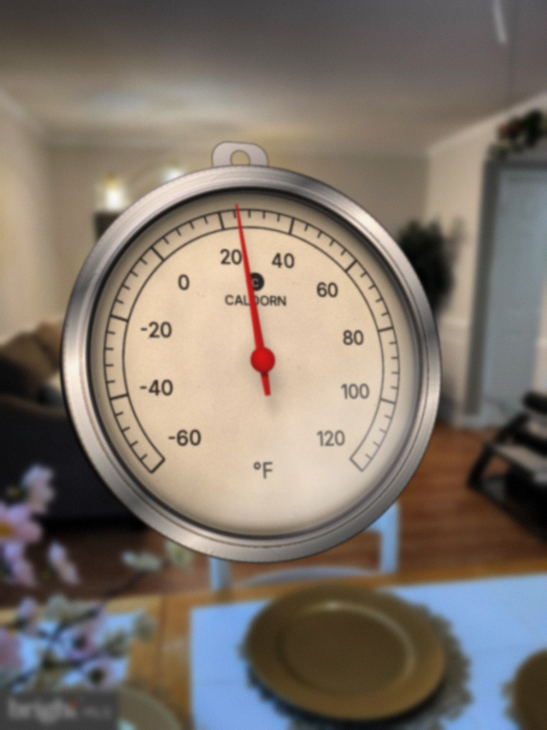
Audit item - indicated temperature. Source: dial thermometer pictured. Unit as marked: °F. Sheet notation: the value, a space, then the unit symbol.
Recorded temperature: 24 °F
